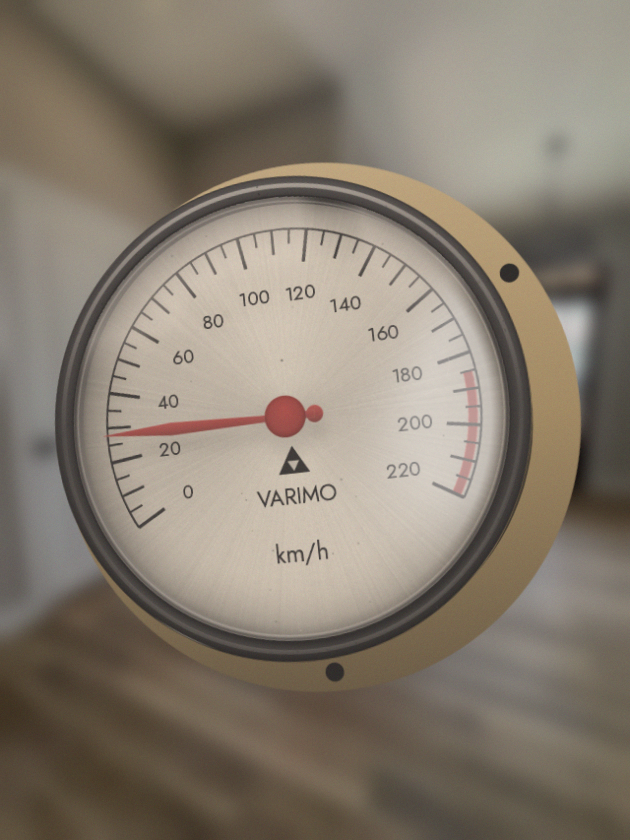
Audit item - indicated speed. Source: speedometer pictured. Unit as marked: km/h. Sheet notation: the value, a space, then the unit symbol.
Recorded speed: 27.5 km/h
